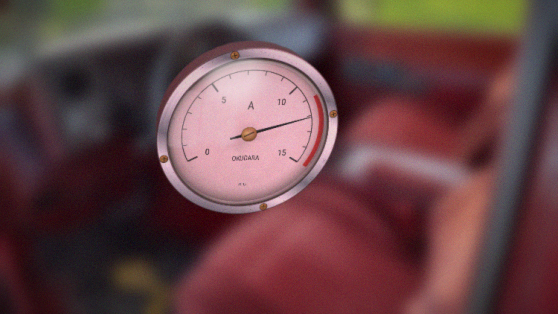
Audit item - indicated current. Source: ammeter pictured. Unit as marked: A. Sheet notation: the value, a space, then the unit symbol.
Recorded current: 12 A
